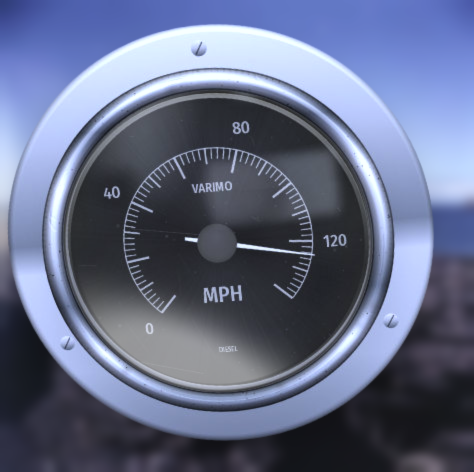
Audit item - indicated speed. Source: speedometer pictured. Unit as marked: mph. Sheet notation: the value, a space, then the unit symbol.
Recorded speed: 124 mph
